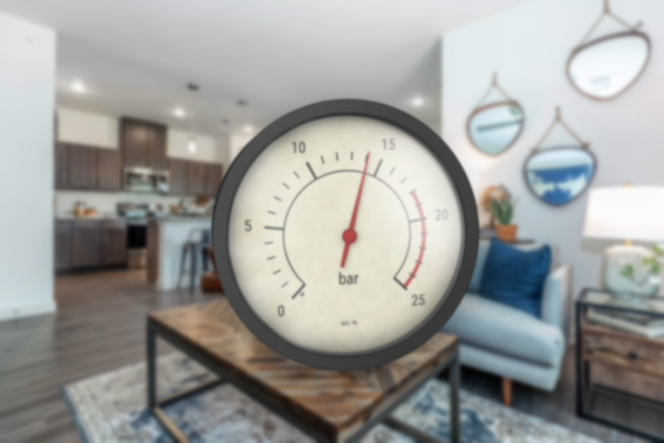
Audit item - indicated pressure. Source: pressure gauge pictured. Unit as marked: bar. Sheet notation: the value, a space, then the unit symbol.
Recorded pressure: 14 bar
